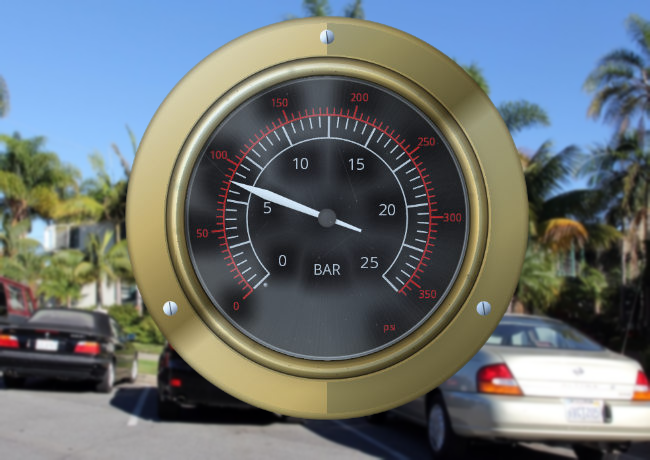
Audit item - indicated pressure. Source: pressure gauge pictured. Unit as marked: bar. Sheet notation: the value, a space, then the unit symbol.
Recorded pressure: 6 bar
